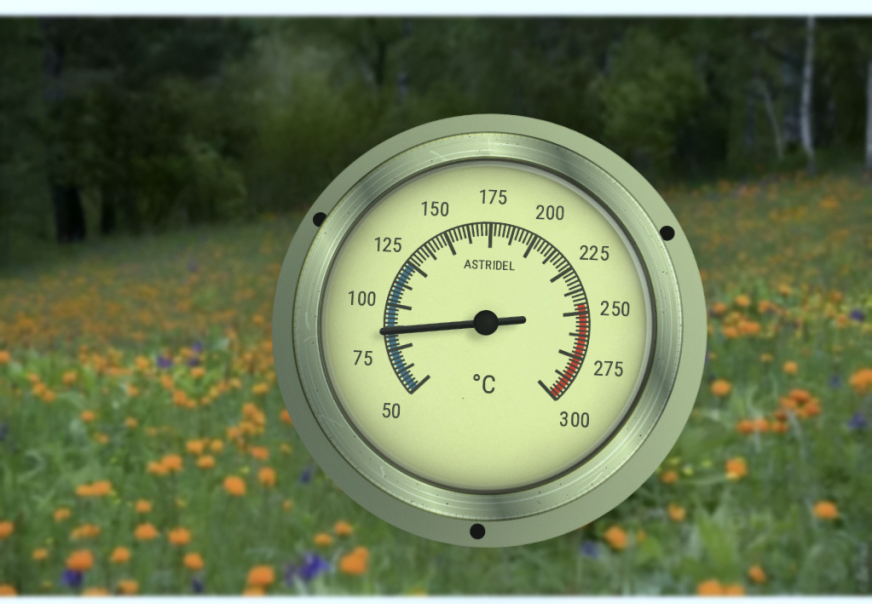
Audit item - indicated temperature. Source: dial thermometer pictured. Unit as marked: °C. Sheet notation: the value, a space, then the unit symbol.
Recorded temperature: 85 °C
